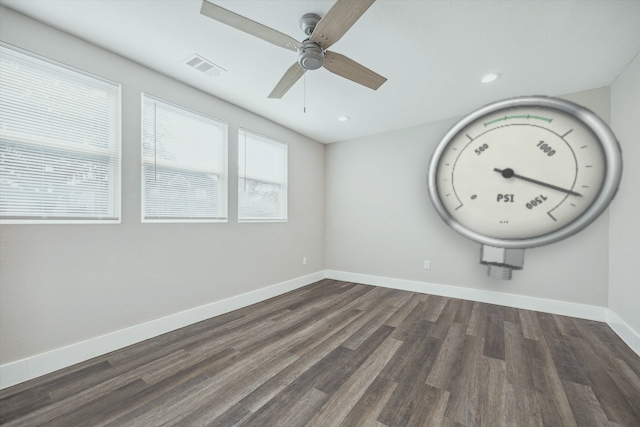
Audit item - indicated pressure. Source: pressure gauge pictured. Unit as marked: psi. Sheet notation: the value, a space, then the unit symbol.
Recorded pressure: 1350 psi
